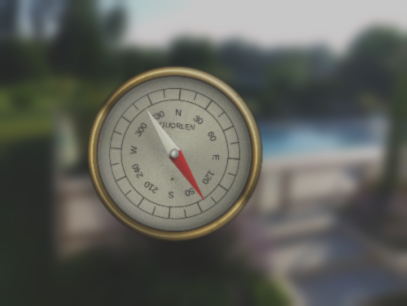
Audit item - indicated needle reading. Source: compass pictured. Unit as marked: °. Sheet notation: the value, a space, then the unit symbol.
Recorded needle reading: 142.5 °
